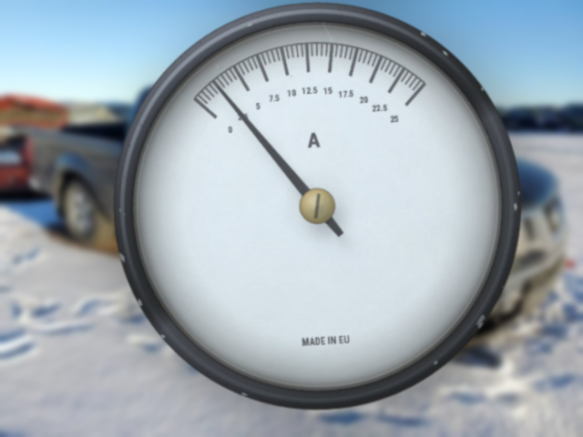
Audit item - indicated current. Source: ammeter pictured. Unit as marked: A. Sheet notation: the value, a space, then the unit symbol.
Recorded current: 2.5 A
